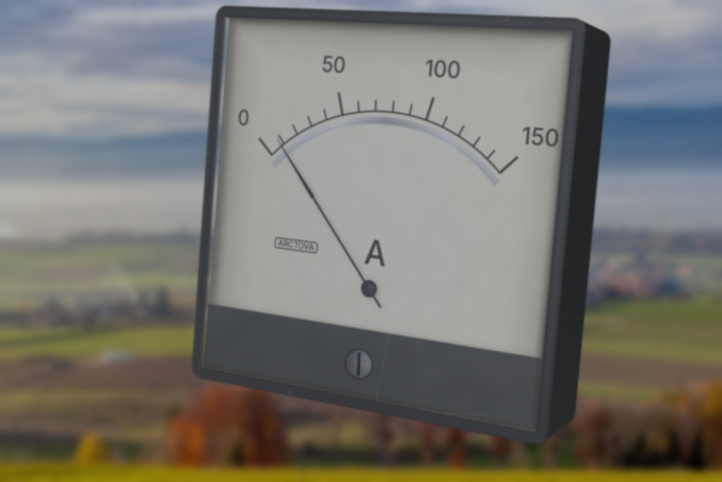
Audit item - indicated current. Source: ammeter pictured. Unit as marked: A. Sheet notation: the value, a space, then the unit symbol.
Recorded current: 10 A
